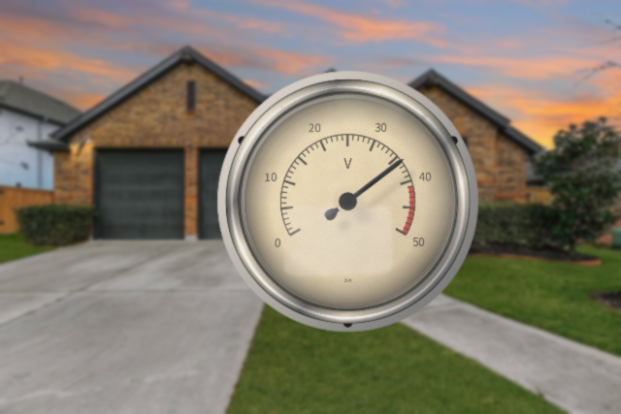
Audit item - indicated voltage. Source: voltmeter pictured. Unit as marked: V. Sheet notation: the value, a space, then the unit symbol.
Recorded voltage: 36 V
